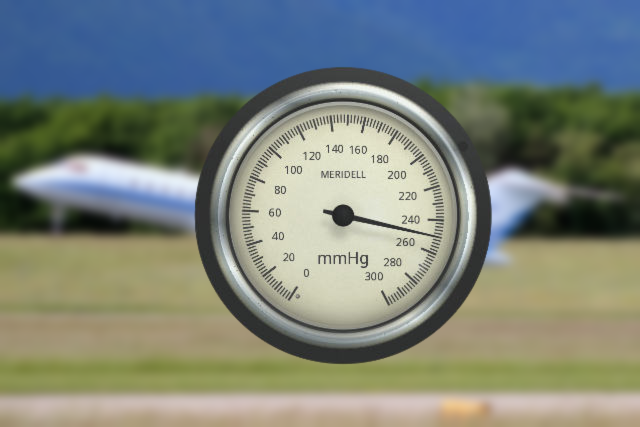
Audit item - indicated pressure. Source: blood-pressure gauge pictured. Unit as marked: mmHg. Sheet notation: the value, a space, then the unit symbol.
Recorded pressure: 250 mmHg
